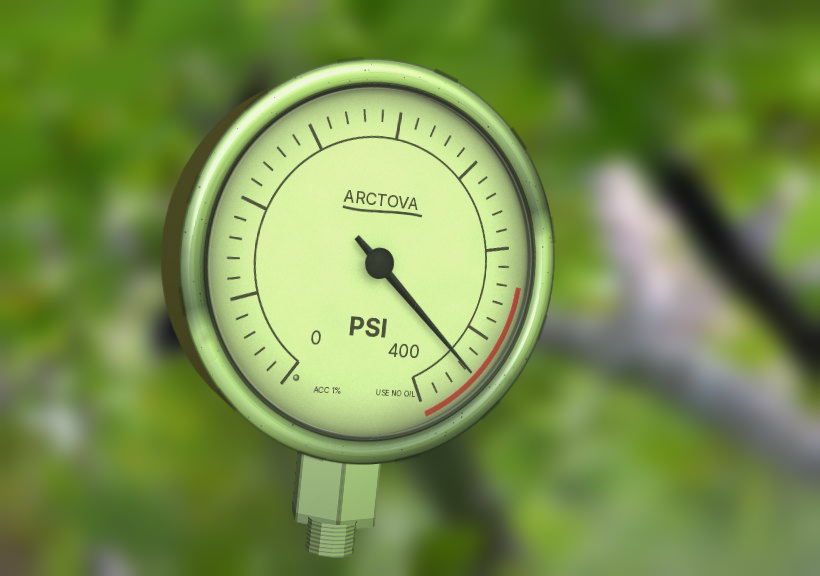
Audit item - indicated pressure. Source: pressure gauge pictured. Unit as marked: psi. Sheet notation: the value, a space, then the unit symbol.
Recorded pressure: 370 psi
